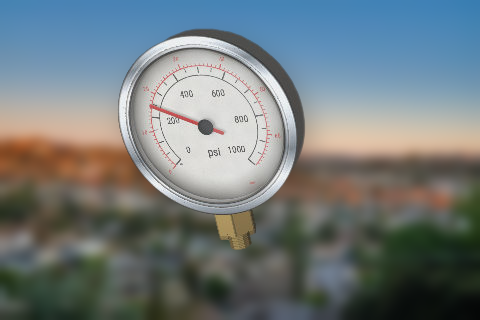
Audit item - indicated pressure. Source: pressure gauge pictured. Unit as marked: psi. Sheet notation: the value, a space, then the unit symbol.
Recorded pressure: 250 psi
